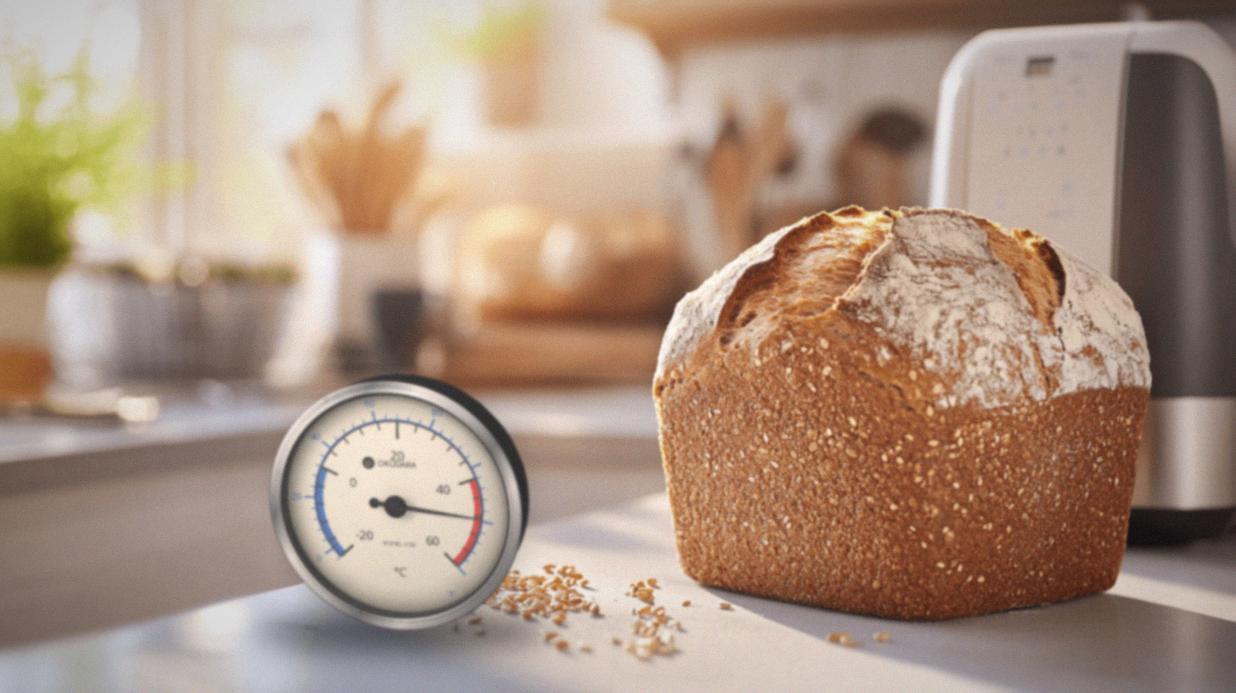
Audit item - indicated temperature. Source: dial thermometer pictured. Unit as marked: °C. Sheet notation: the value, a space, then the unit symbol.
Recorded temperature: 48 °C
